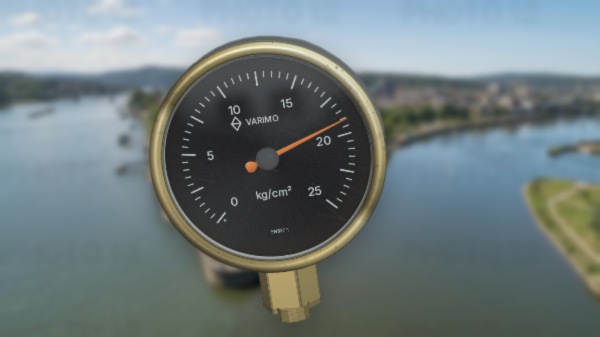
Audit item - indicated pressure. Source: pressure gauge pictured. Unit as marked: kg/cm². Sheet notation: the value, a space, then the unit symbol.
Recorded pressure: 19 kg/cm²
